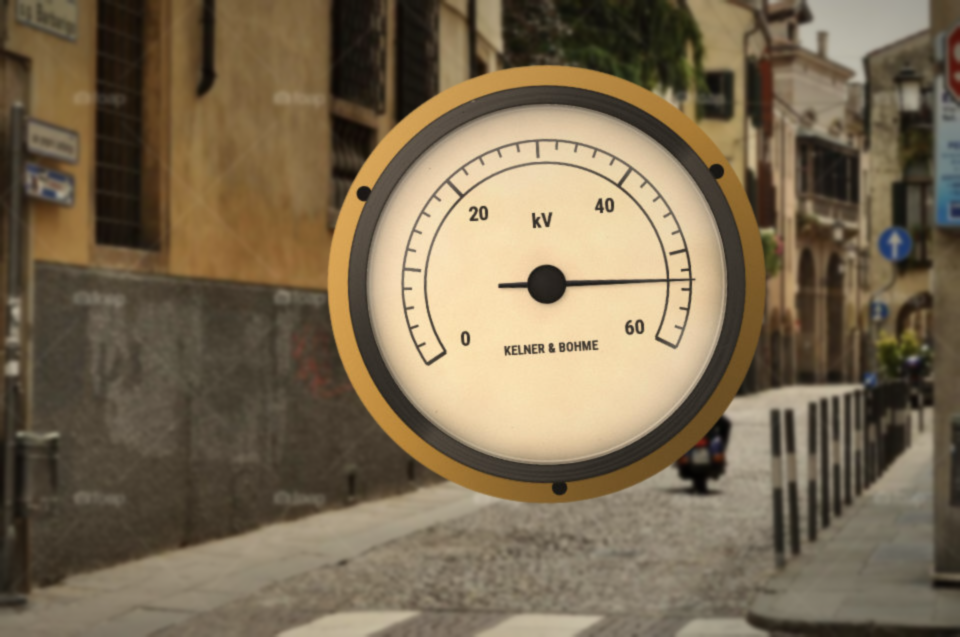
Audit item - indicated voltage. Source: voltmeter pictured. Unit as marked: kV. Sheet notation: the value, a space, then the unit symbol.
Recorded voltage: 53 kV
